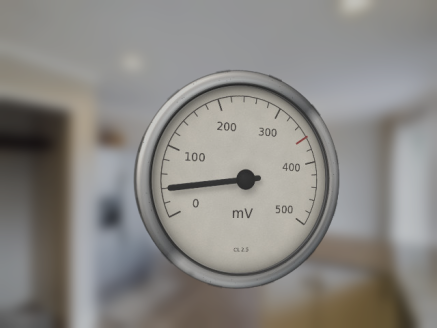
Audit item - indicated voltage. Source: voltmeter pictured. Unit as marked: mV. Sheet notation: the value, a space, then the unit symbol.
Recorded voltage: 40 mV
